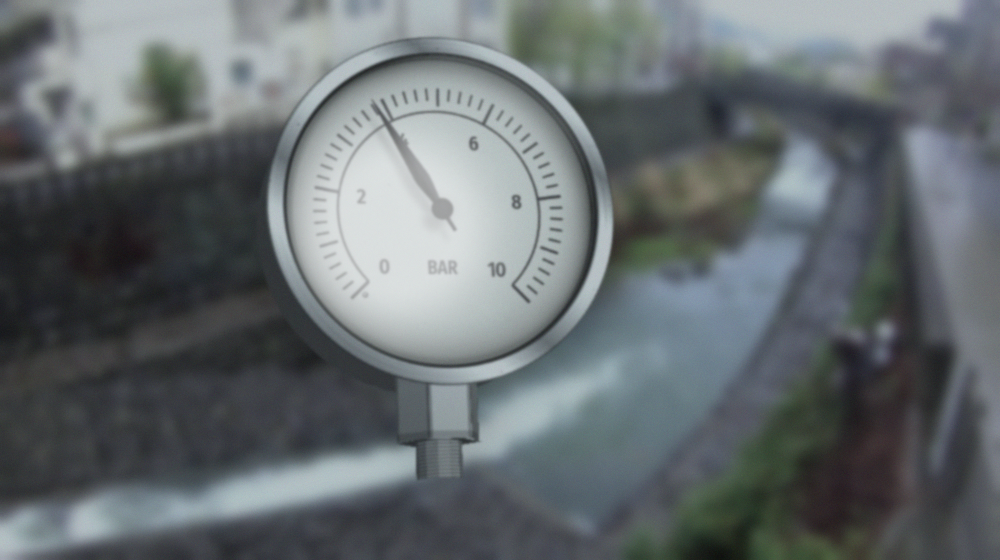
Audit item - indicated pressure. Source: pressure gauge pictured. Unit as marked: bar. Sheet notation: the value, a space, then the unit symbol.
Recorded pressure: 3.8 bar
